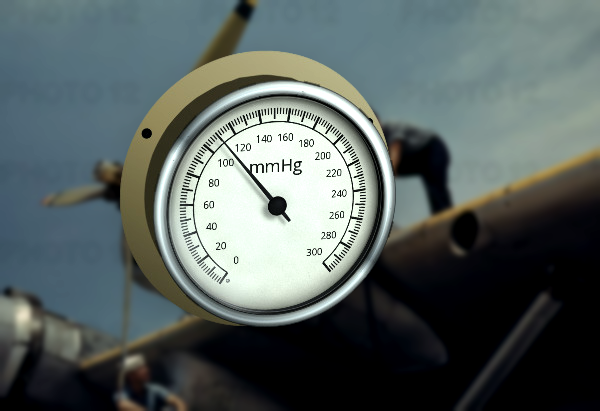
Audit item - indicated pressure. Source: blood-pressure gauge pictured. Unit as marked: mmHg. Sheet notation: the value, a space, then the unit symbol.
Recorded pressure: 110 mmHg
